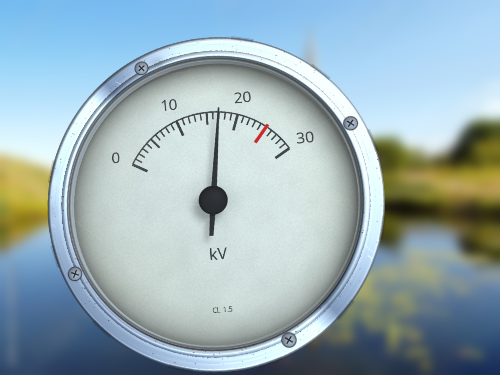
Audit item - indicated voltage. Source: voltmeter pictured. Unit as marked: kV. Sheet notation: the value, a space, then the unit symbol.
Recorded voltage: 17 kV
